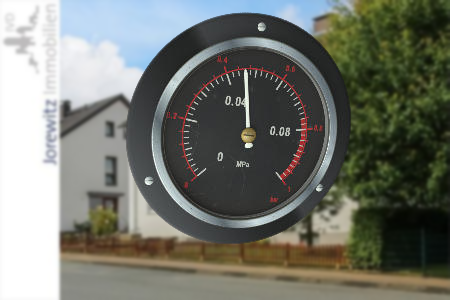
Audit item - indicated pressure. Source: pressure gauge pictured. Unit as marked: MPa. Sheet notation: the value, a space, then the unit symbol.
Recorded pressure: 0.046 MPa
